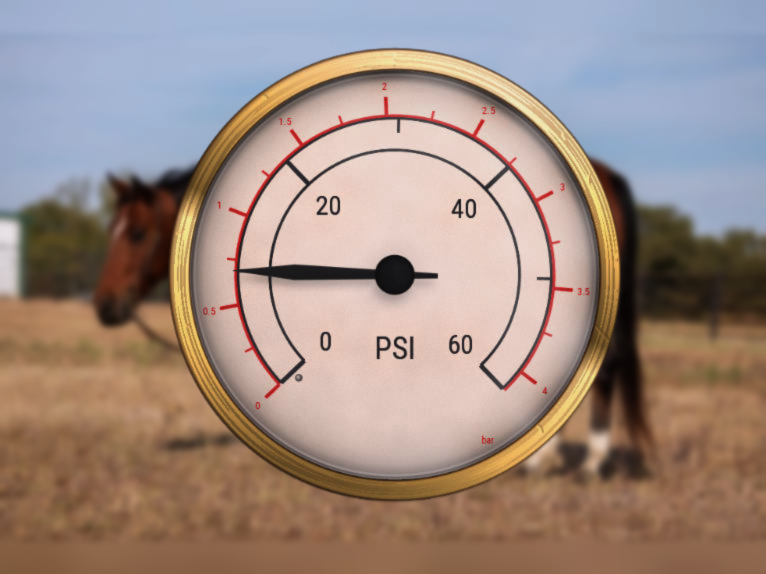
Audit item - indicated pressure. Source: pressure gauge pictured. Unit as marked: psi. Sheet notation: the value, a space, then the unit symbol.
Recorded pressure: 10 psi
